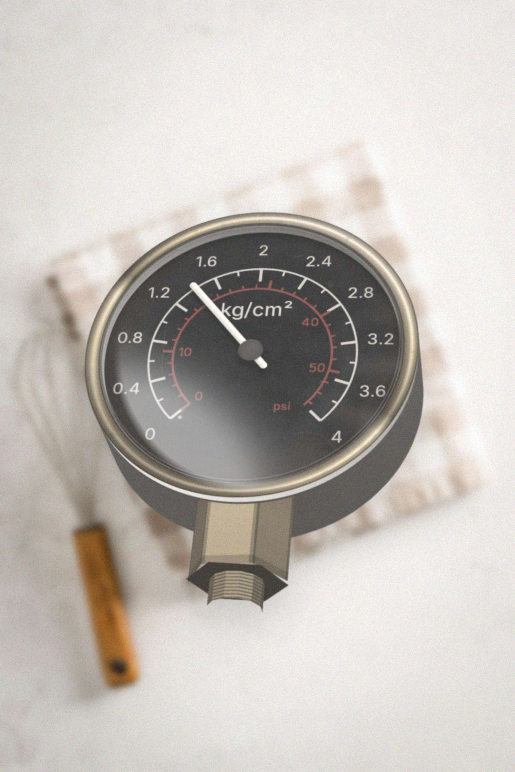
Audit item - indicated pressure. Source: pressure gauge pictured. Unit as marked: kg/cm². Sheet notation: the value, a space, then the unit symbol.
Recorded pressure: 1.4 kg/cm²
